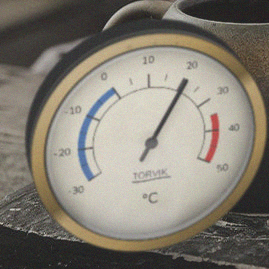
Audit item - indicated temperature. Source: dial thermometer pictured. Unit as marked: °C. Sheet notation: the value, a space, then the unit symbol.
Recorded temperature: 20 °C
